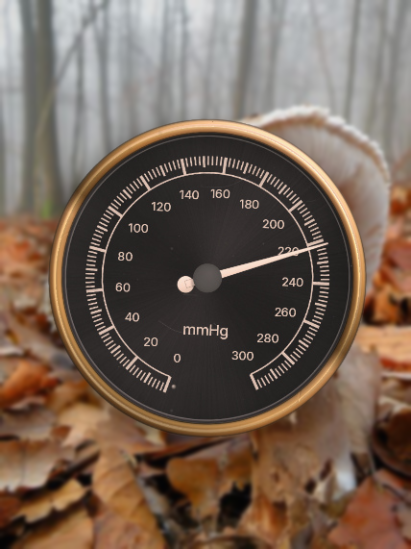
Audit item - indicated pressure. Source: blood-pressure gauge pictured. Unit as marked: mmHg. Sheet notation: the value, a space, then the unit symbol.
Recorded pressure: 222 mmHg
